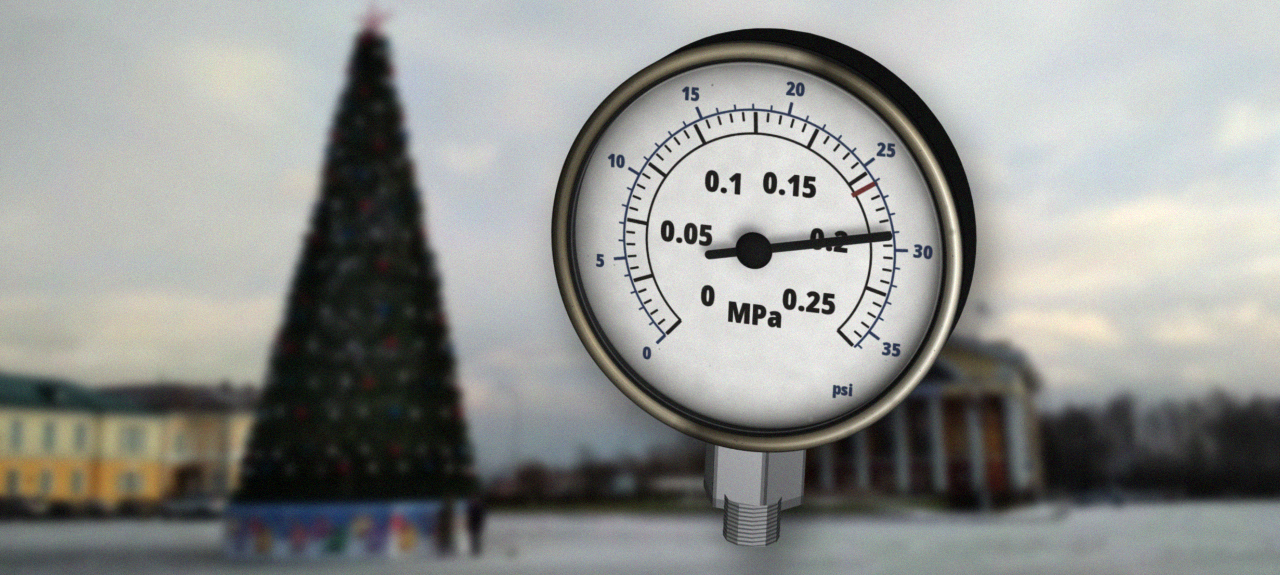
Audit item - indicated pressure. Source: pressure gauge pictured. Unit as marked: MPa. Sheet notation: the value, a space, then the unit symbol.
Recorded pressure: 0.2 MPa
